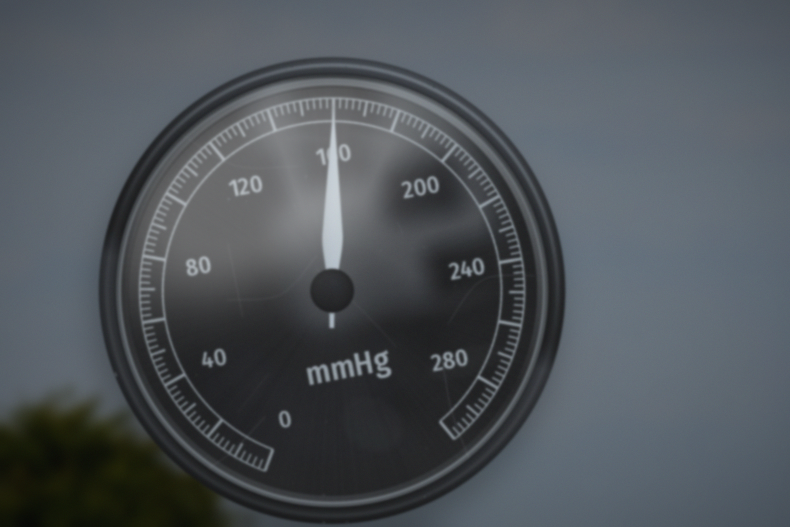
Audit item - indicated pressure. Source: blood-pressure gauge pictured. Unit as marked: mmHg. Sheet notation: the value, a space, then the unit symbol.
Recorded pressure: 160 mmHg
